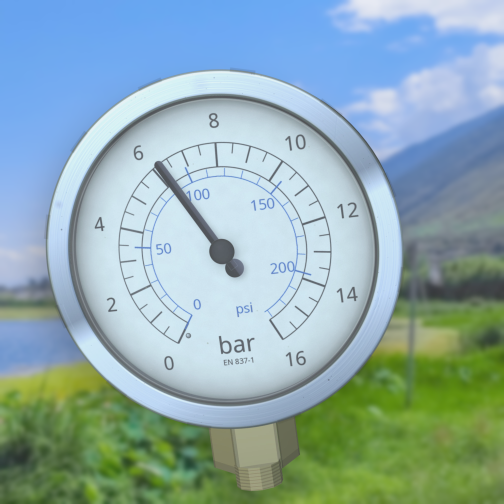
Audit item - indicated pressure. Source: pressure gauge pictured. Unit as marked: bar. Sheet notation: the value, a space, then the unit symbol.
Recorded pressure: 6.25 bar
